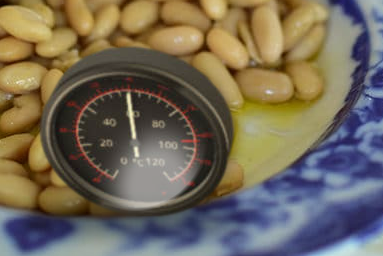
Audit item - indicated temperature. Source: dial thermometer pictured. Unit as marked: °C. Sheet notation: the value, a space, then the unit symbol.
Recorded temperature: 60 °C
